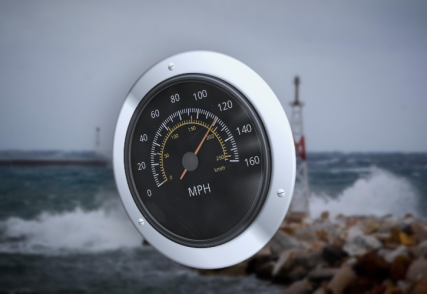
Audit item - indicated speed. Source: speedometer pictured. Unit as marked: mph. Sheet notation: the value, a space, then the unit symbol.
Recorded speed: 120 mph
